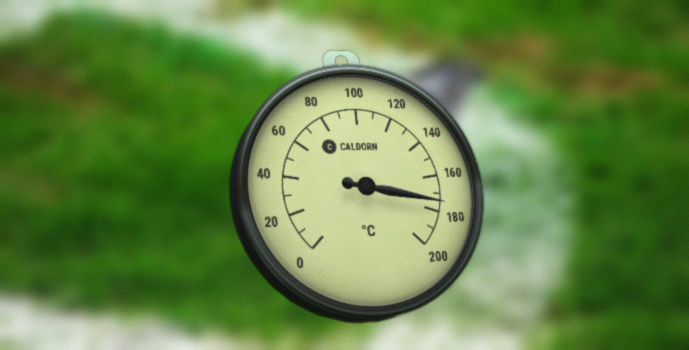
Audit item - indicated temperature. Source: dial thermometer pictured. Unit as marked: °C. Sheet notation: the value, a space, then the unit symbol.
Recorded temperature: 175 °C
